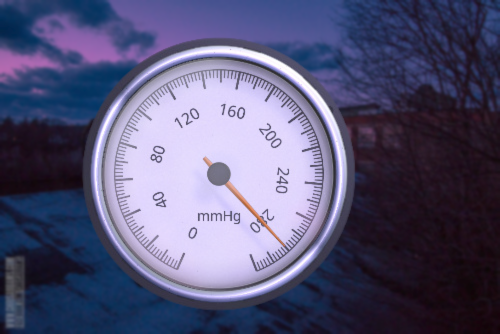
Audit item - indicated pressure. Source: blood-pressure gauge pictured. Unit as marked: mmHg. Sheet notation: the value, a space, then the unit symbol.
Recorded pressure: 280 mmHg
